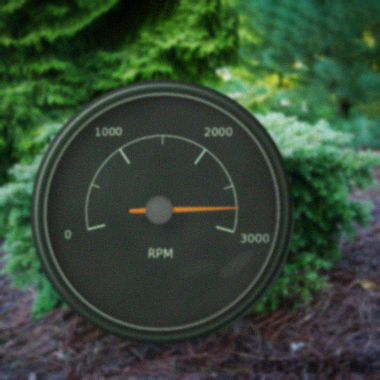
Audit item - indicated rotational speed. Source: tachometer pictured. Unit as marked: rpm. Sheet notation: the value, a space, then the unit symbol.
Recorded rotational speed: 2750 rpm
